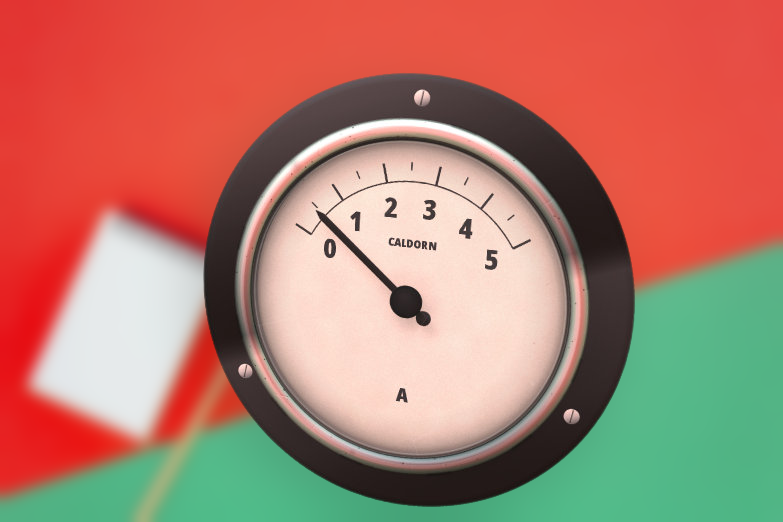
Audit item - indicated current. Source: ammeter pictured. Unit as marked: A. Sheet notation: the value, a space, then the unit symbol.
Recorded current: 0.5 A
